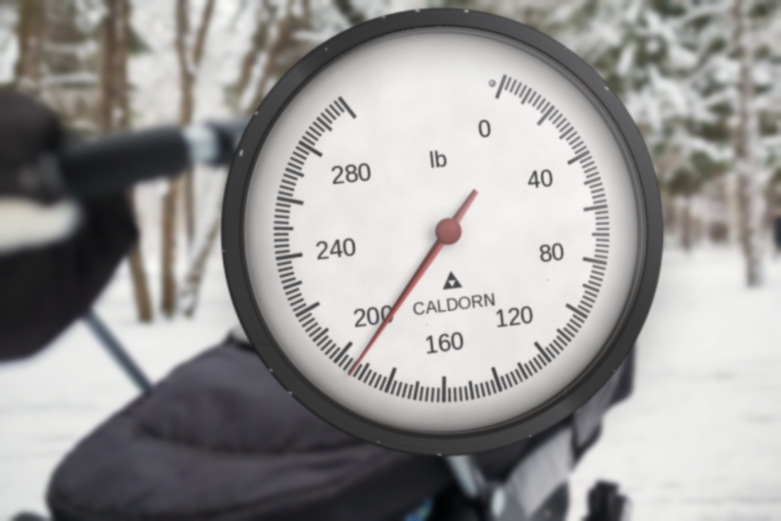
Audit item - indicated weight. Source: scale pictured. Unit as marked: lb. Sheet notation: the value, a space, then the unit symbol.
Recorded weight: 194 lb
